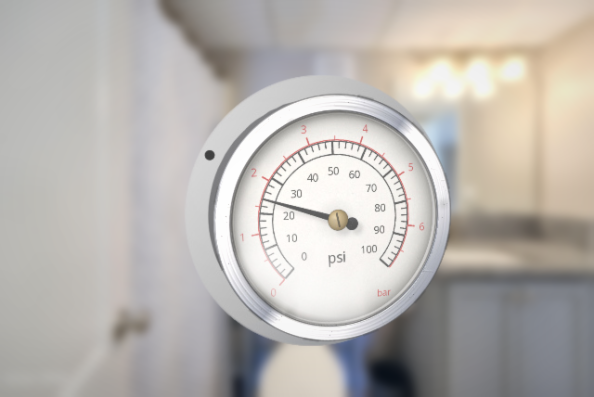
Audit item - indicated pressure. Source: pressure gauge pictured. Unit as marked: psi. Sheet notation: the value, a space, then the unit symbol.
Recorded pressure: 24 psi
